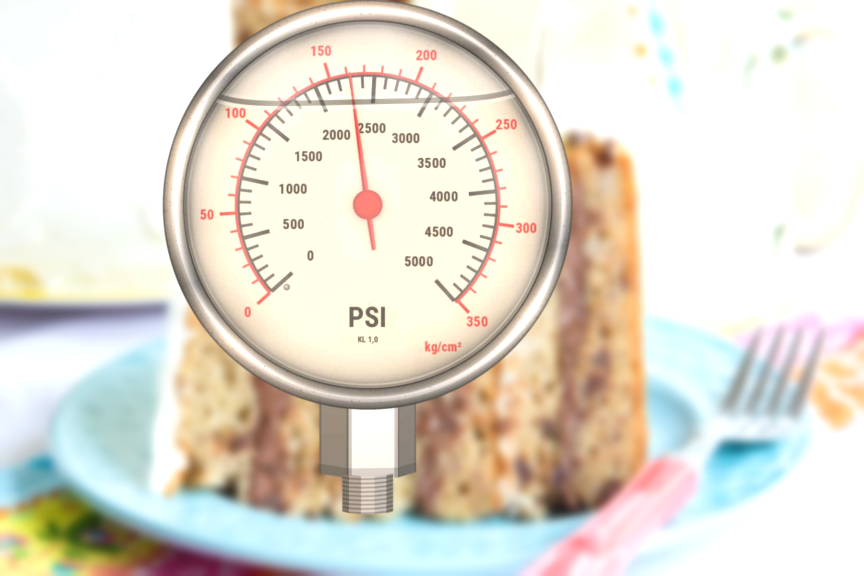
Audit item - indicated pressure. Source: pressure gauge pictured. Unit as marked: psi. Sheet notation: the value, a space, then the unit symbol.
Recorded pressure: 2300 psi
